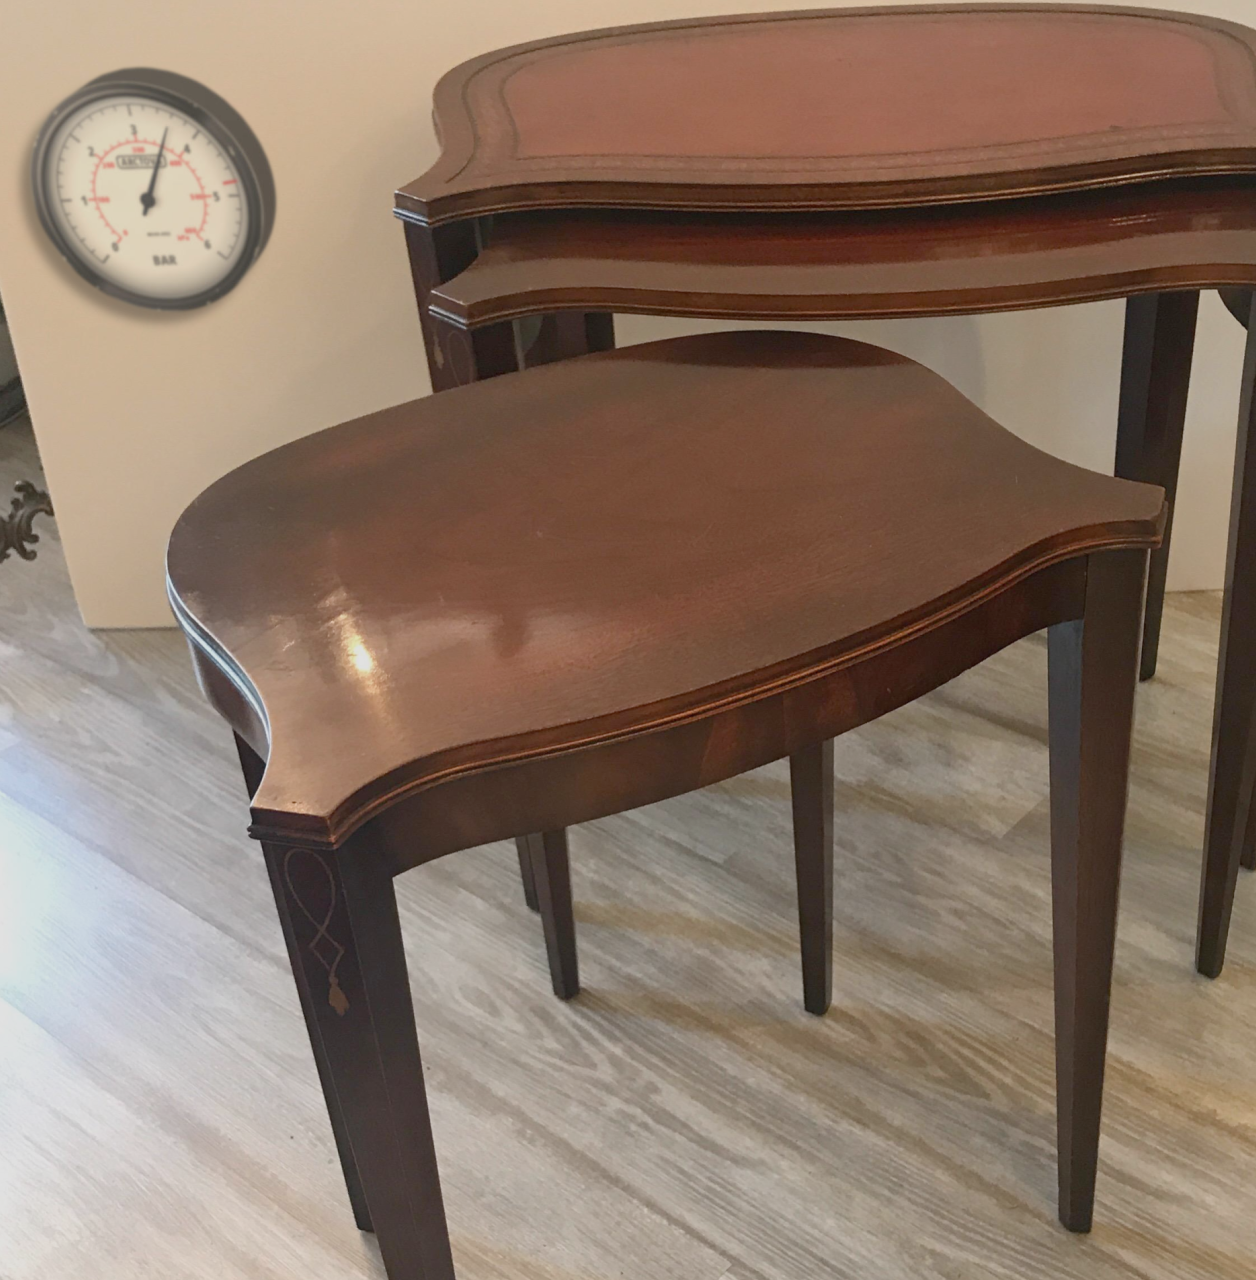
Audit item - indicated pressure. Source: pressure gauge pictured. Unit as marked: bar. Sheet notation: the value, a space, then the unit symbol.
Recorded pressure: 3.6 bar
